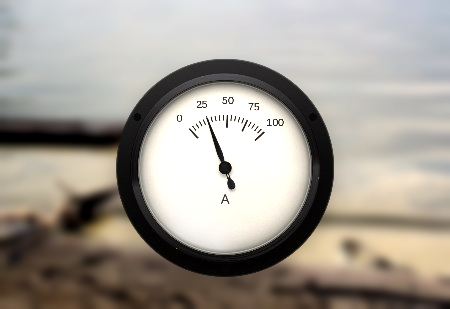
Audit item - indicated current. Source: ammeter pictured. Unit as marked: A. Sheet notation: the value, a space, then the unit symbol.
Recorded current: 25 A
